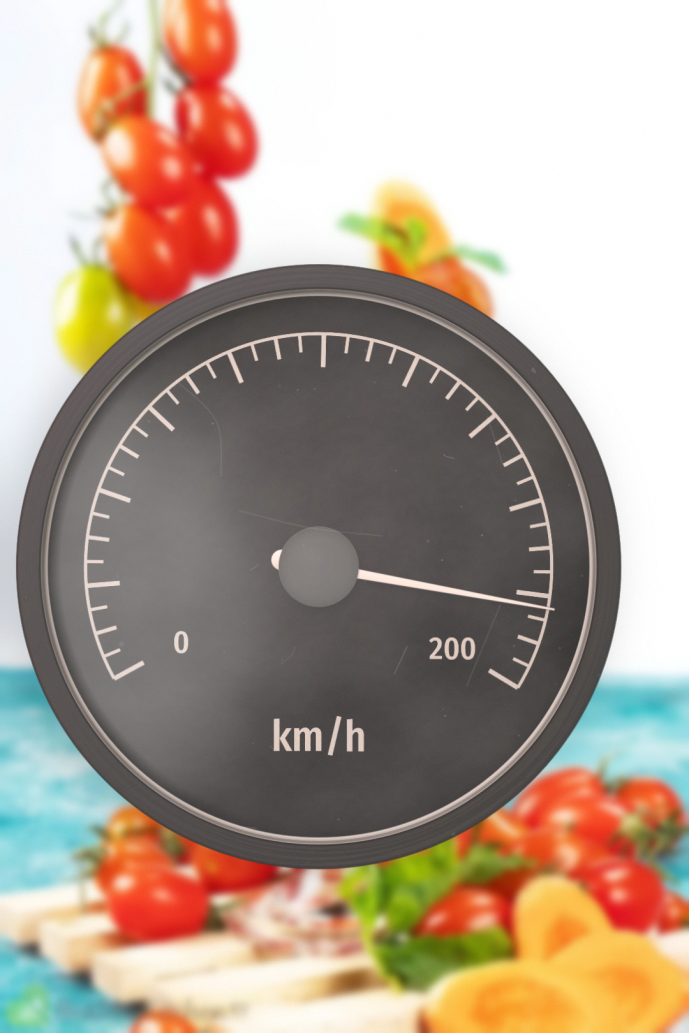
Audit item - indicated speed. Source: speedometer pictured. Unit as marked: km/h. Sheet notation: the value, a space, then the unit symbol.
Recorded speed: 182.5 km/h
